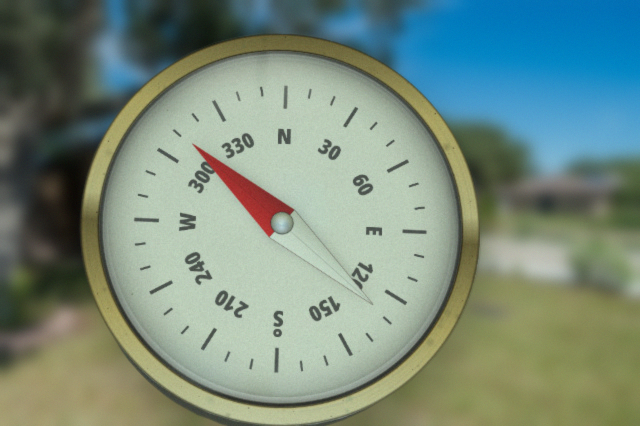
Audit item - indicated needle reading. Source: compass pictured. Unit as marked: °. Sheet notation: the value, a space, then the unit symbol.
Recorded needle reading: 310 °
